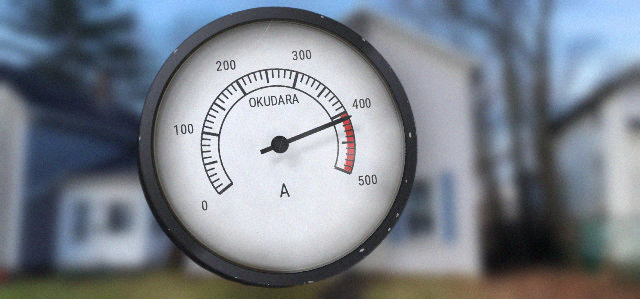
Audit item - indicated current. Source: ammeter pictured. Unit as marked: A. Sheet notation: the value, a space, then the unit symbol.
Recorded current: 410 A
